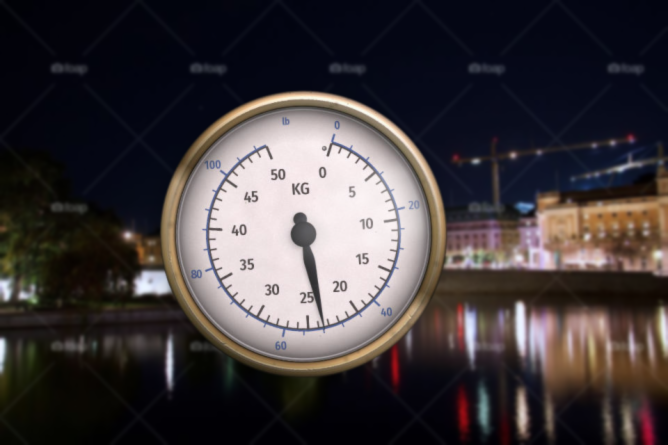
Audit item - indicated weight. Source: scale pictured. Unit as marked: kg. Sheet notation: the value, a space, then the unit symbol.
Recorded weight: 23.5 kg
